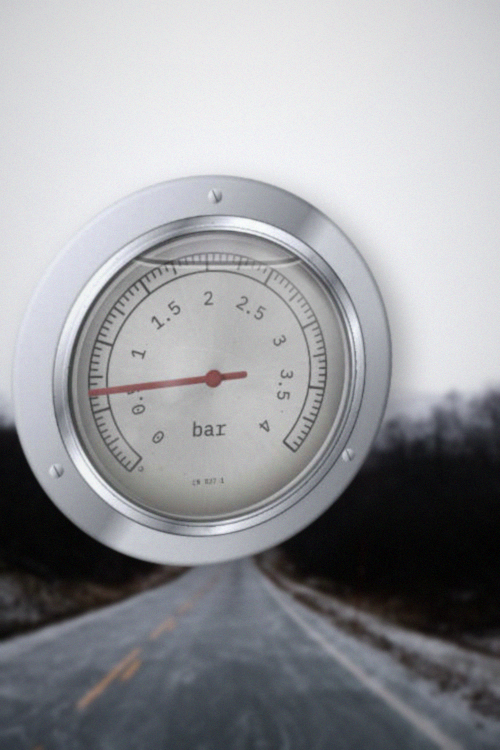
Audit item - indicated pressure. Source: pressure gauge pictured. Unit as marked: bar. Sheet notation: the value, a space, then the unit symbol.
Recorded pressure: 0.65 bar
